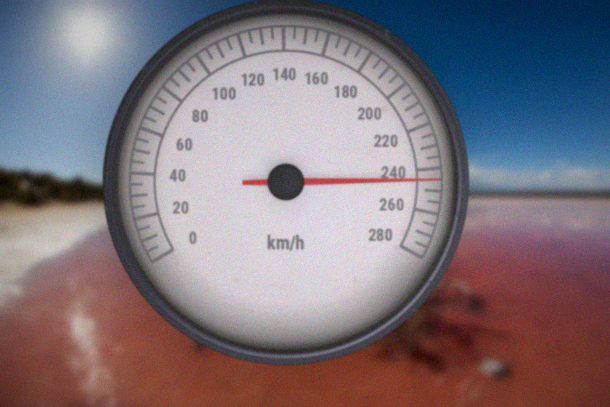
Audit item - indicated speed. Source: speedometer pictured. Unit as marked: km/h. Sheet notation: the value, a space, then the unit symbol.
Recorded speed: 245 km/h
